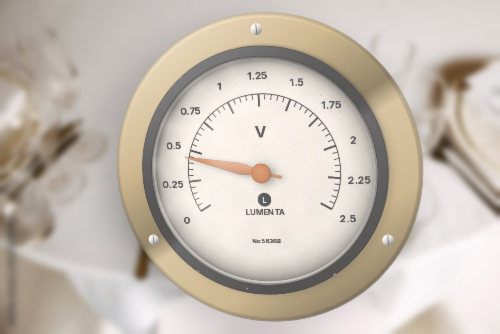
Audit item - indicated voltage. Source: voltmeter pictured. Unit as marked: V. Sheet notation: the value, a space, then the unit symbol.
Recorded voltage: 0.45 V
